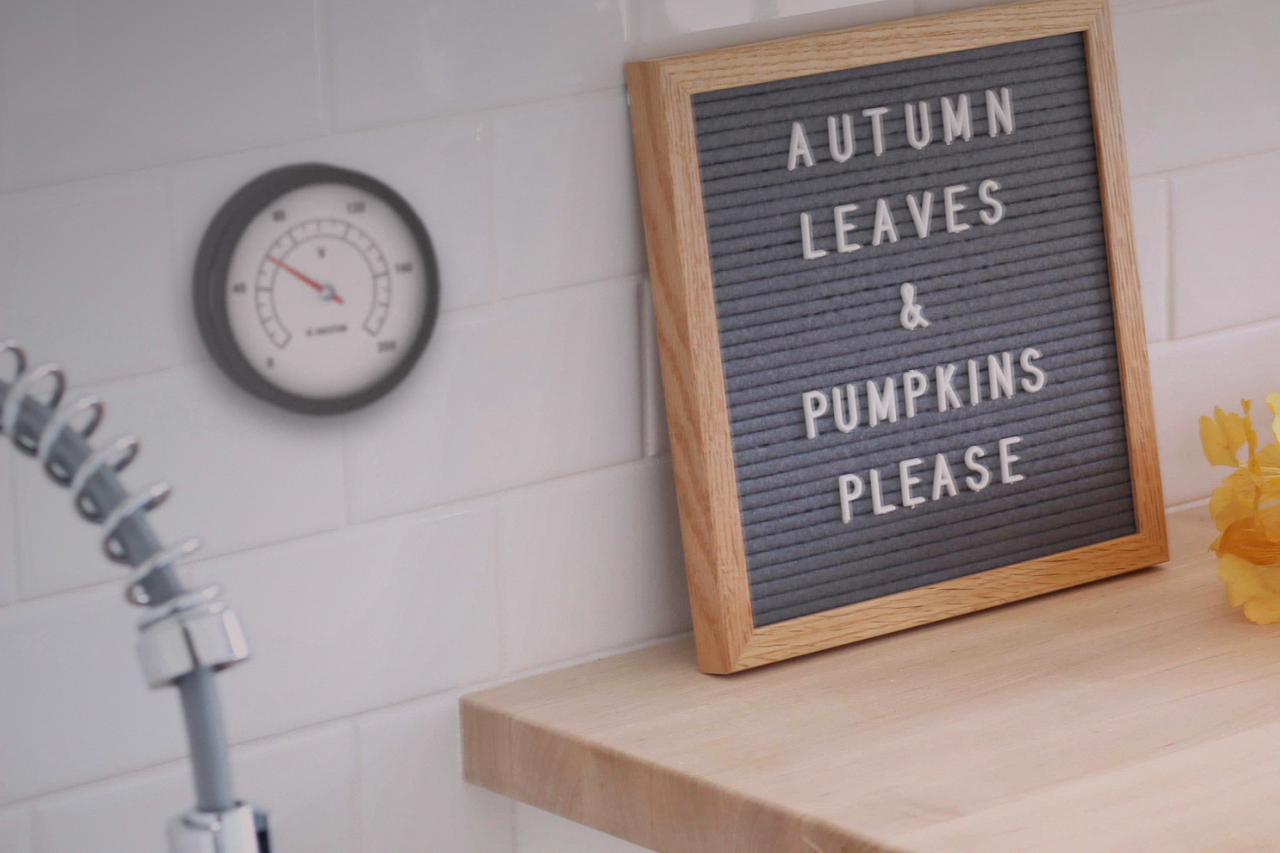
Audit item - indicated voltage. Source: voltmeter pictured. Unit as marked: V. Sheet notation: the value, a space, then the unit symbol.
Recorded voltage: 60 V
